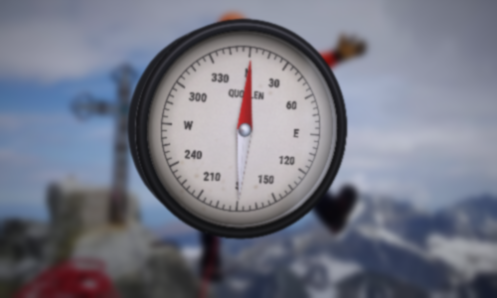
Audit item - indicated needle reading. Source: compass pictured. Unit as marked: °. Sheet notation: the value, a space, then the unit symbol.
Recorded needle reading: 0 °
